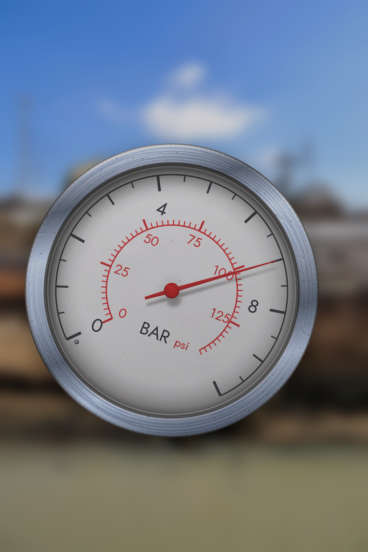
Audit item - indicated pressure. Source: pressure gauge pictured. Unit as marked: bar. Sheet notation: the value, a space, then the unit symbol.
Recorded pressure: 7 bar
